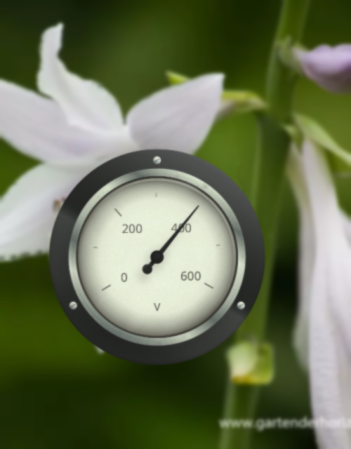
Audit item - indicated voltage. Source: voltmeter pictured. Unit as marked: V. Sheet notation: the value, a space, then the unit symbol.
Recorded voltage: 400 V
